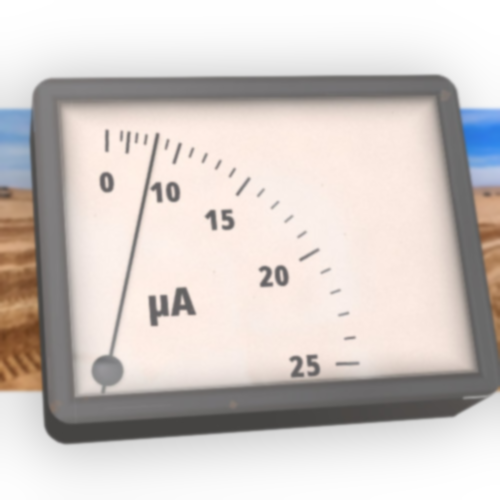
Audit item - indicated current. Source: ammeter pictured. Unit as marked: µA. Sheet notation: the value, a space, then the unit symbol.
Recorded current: 8 µA
